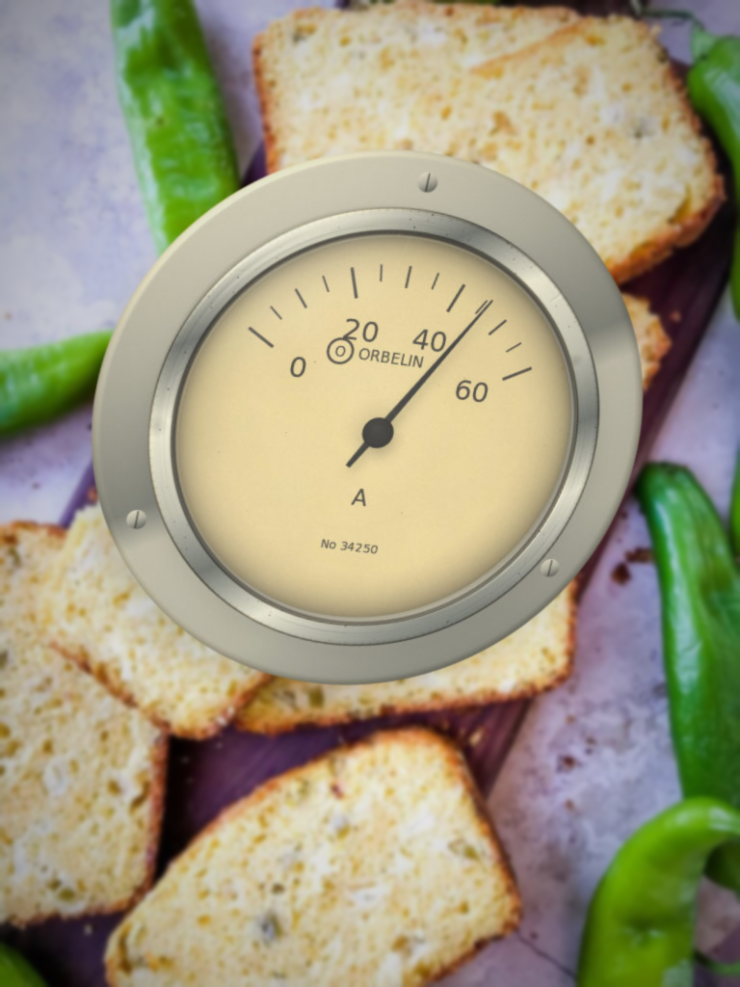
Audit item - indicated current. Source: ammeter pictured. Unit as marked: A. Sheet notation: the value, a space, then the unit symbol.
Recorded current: 45 A
